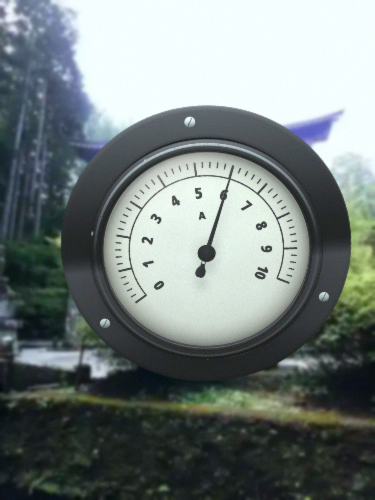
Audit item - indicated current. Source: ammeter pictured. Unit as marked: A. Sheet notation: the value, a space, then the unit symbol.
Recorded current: 6 A
